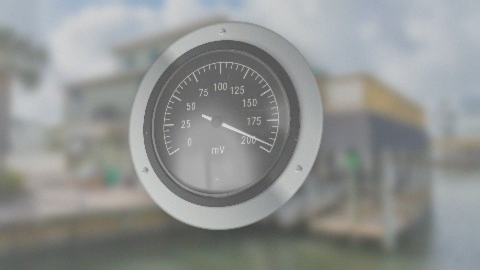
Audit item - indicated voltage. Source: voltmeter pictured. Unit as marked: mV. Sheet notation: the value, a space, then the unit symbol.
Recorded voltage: 195 mV
